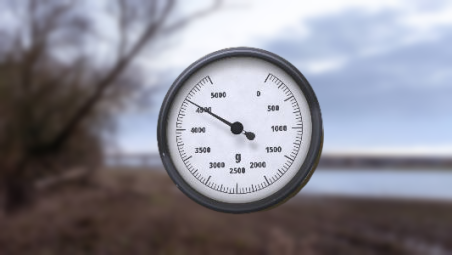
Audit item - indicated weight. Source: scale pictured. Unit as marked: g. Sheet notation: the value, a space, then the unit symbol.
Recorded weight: 4500 g
